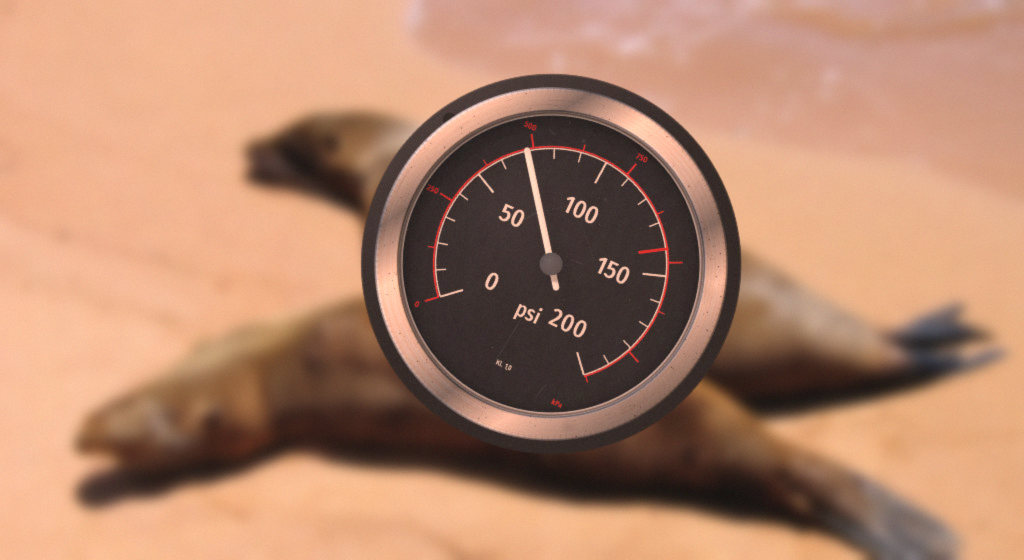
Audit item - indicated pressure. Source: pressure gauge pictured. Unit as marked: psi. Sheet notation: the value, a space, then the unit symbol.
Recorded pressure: 70 psi
